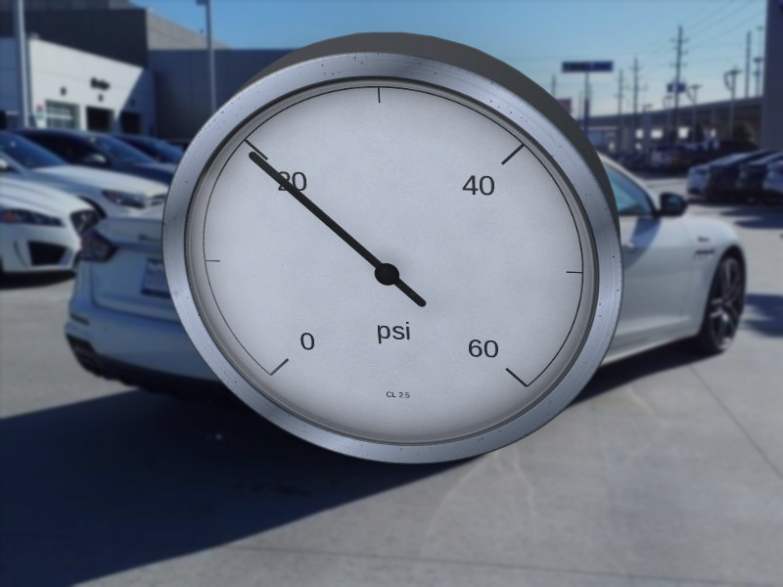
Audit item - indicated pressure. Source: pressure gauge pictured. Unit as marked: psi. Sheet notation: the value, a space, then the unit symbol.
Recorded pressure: 20 psi
